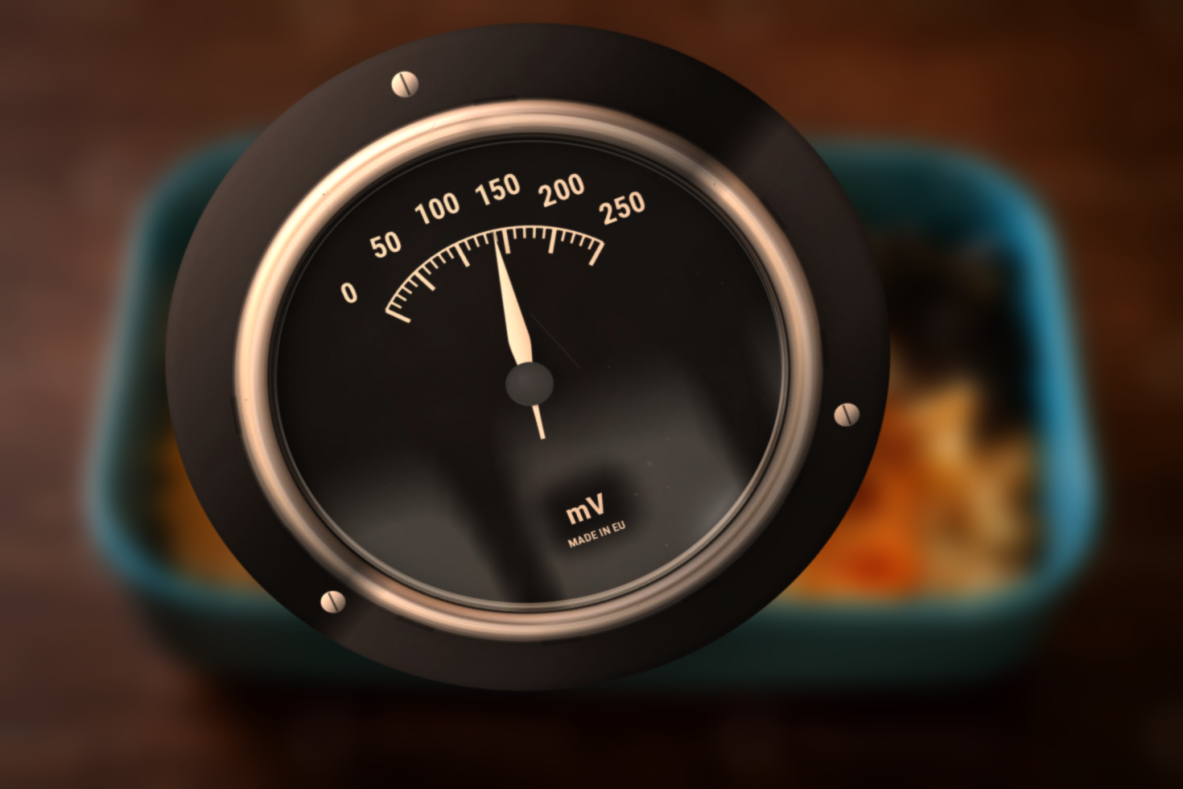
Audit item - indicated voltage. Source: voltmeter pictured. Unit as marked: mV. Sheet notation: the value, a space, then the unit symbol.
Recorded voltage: 140 mV
